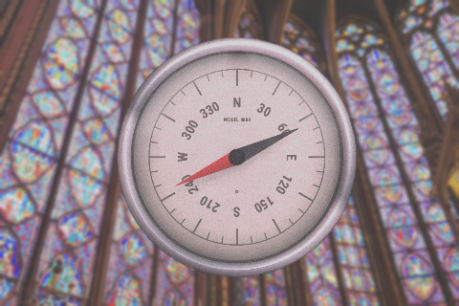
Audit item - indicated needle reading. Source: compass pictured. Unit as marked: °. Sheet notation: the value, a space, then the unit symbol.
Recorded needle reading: 245 °
